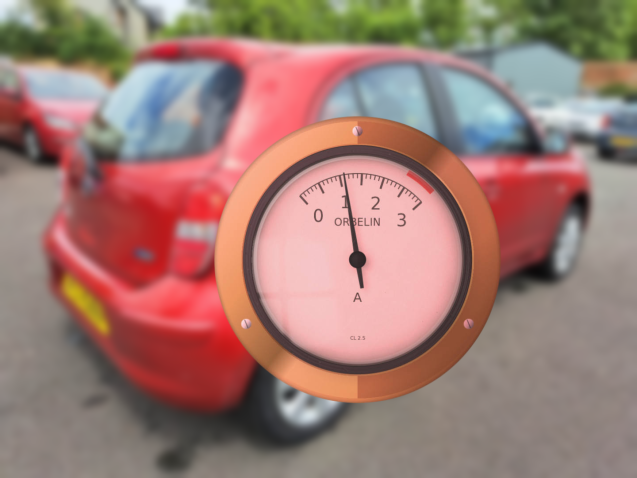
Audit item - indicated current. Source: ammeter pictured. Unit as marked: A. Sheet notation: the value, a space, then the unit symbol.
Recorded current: 1.1 A
